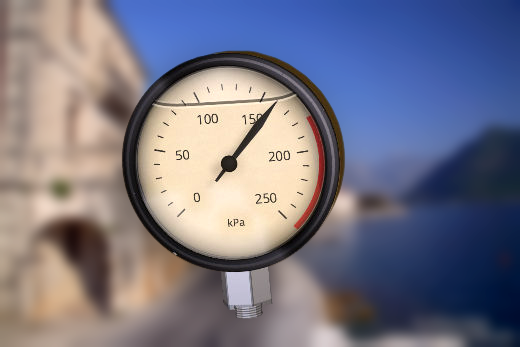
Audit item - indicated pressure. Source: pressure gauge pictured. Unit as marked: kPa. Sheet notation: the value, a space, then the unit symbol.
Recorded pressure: 160 kPa
